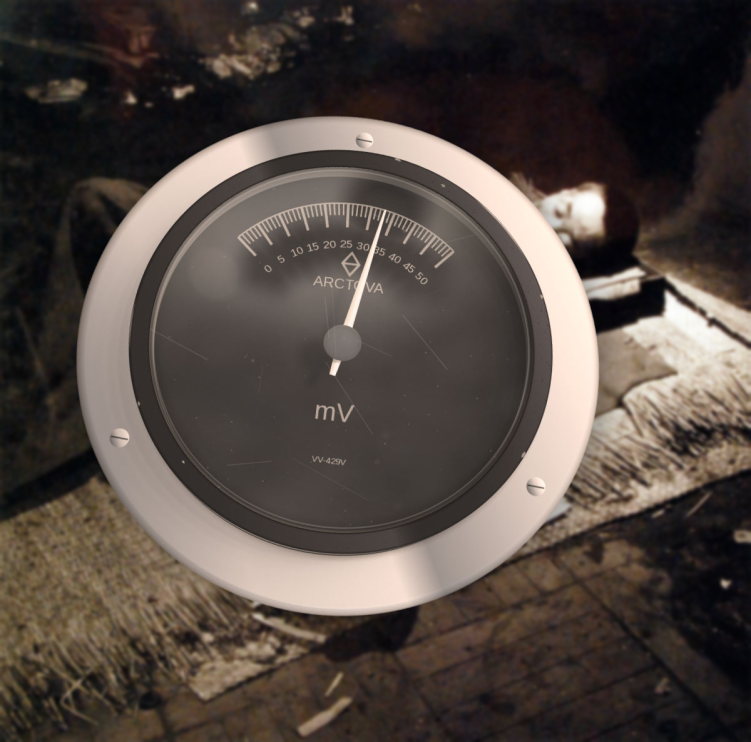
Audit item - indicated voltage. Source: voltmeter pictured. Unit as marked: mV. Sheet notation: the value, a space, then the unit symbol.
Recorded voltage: 33 mV
